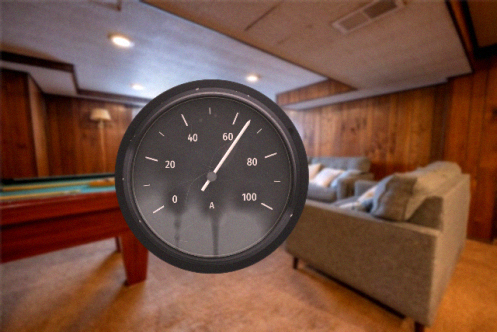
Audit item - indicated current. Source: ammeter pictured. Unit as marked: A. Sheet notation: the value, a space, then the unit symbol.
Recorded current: 65 A
